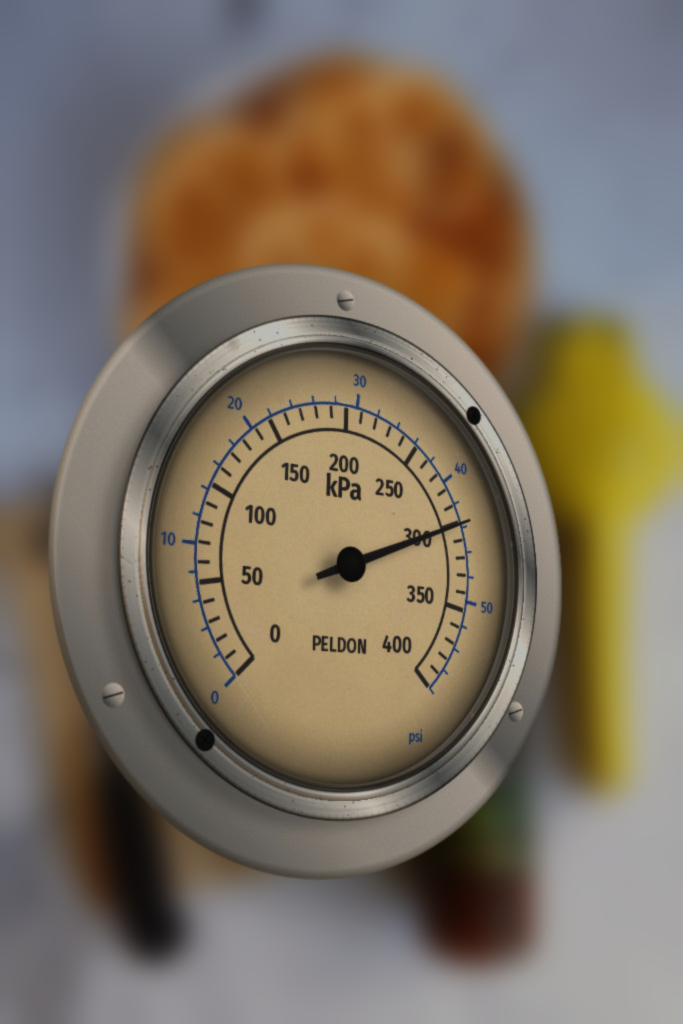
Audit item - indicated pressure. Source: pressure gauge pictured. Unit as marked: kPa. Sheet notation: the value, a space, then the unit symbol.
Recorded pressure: 300 kPa
